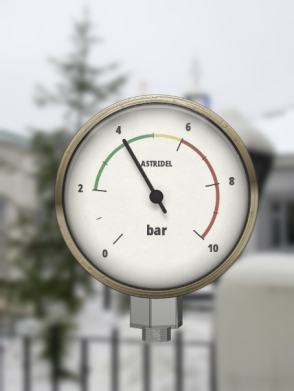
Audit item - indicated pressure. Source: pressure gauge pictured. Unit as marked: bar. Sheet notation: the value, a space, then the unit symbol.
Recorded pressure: 4 bar
